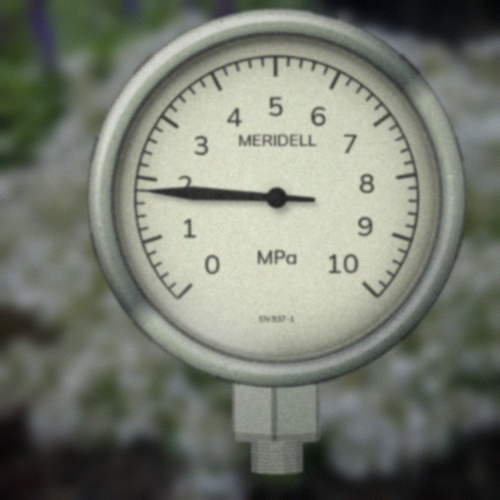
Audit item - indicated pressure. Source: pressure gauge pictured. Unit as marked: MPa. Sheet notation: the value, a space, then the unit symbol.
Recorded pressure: 1.8 MPa
